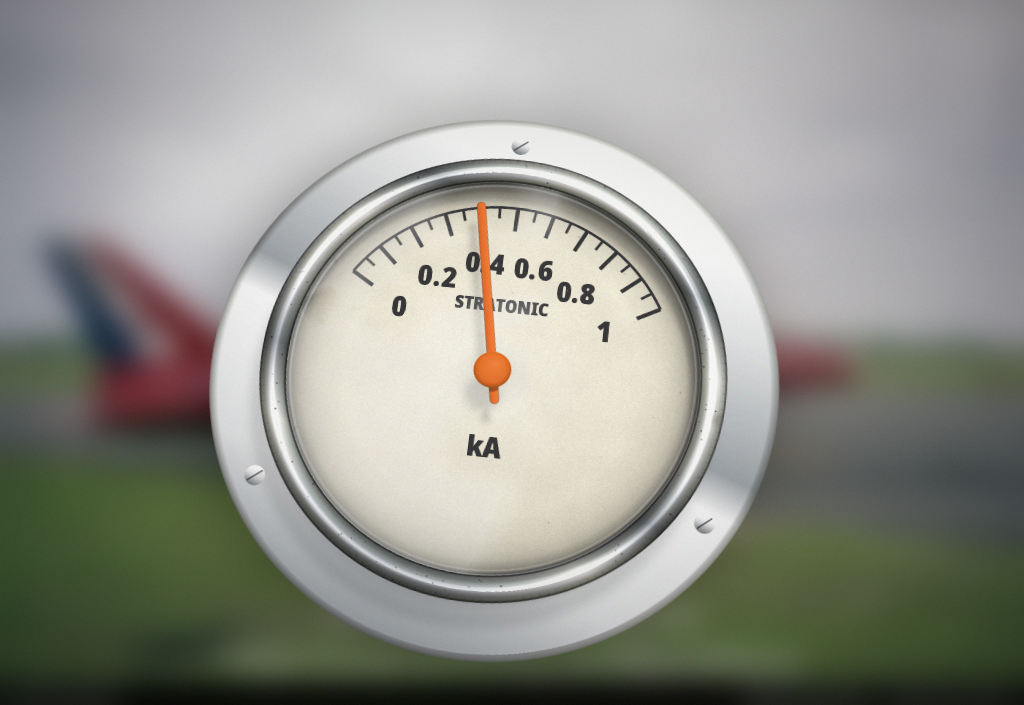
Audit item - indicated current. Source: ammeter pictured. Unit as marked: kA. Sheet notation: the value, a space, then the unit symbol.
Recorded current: 0.4 kA
